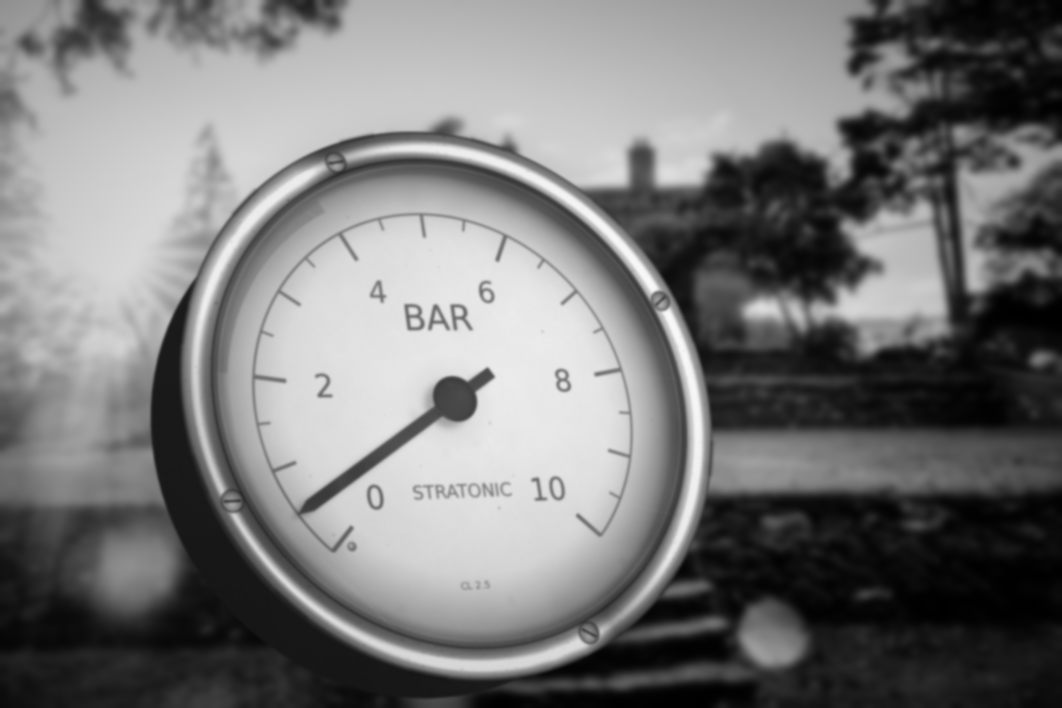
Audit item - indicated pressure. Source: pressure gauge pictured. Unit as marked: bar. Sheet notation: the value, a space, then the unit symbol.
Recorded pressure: 0.5 bar
